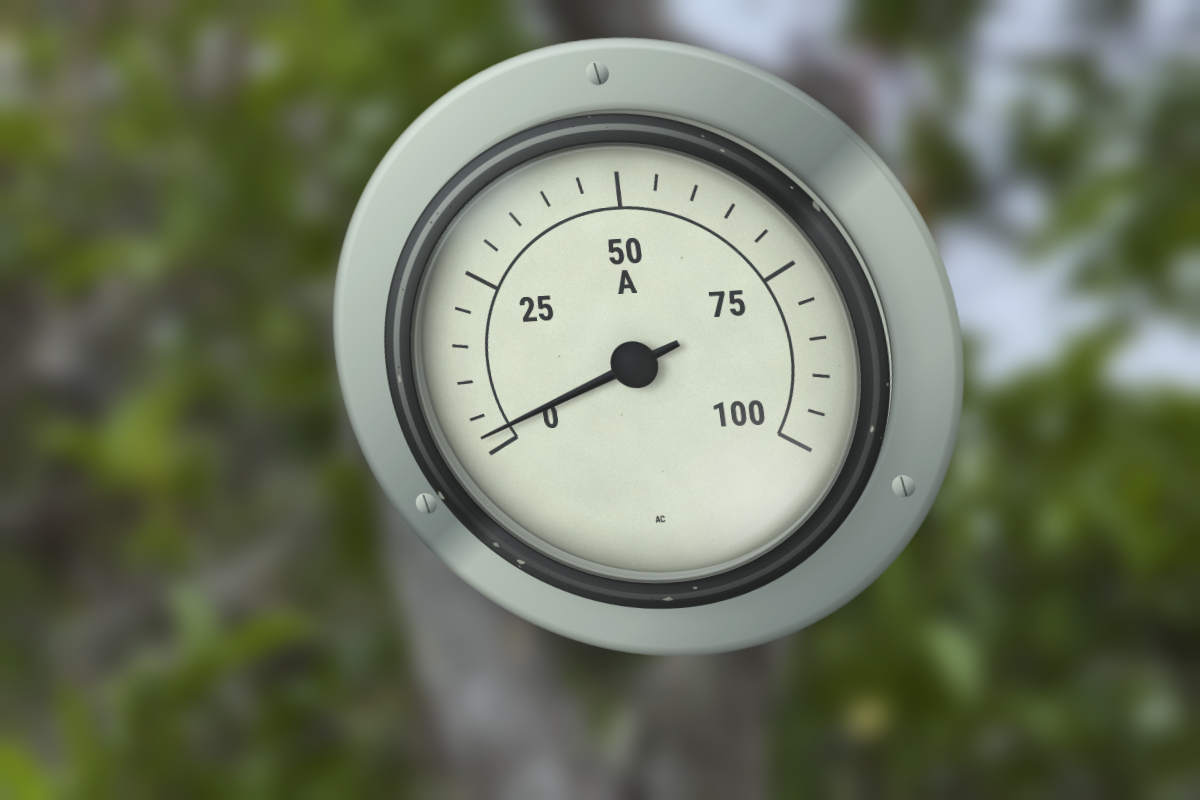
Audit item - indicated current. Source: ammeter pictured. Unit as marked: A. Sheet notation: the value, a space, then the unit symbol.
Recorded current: 2.5 A
